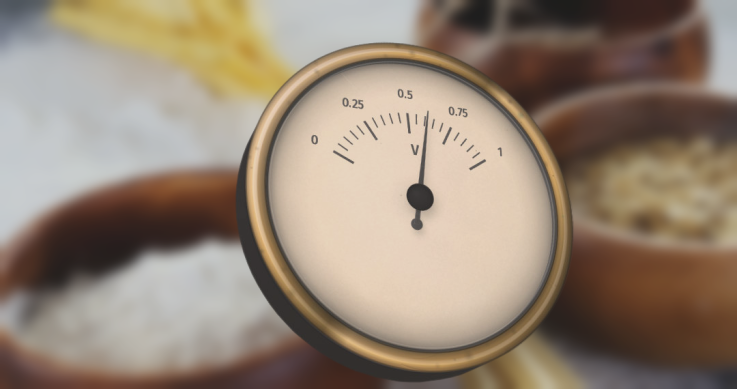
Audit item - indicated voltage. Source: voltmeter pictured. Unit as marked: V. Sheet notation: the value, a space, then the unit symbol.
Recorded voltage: 0.6 V
